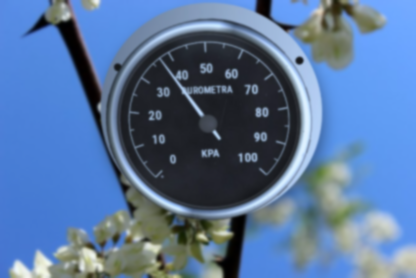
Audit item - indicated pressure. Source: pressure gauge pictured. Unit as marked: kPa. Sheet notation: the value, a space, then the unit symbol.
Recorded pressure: 37.5 kPa
